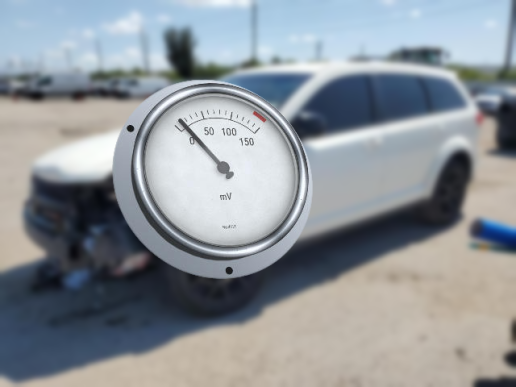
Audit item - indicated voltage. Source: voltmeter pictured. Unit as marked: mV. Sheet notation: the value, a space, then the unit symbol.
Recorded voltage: 10 mV
